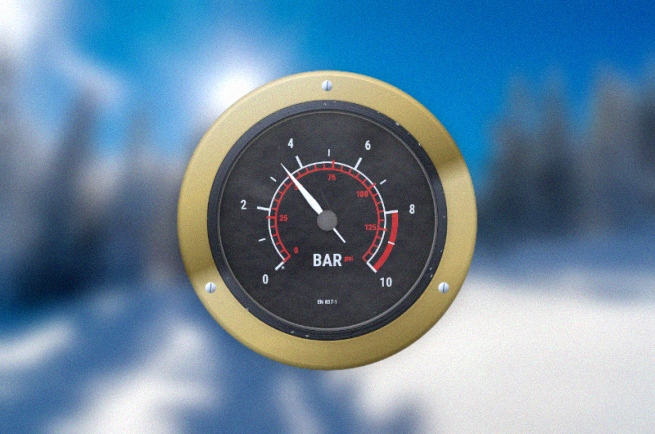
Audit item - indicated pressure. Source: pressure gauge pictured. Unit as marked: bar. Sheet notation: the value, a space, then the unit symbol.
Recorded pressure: 3.5 bar
